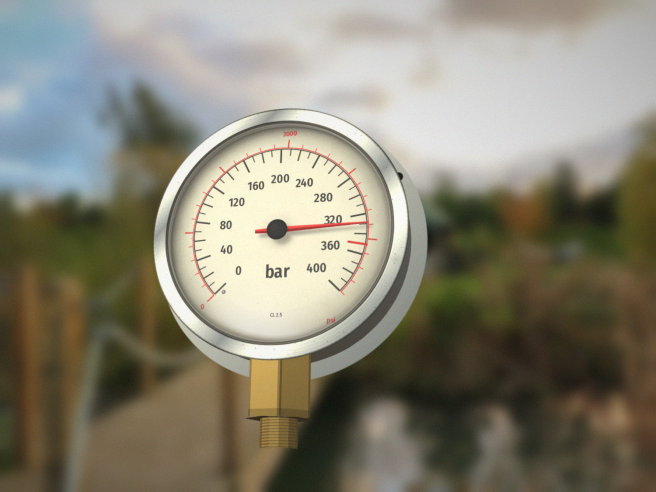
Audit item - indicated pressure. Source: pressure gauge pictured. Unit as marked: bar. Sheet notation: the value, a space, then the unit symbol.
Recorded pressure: 330 bar
